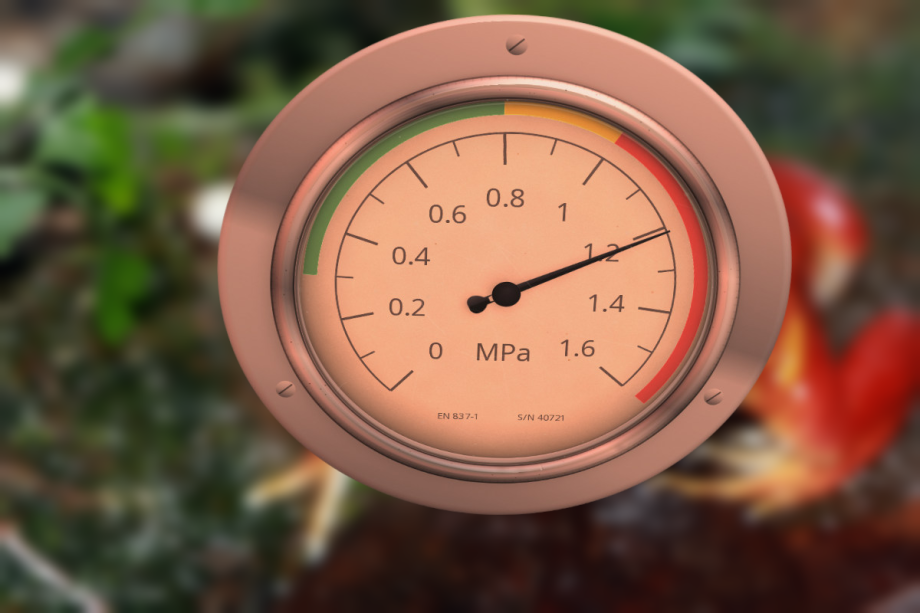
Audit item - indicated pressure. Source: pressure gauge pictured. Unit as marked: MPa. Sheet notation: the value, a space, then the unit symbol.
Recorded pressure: 1.2 MPa
